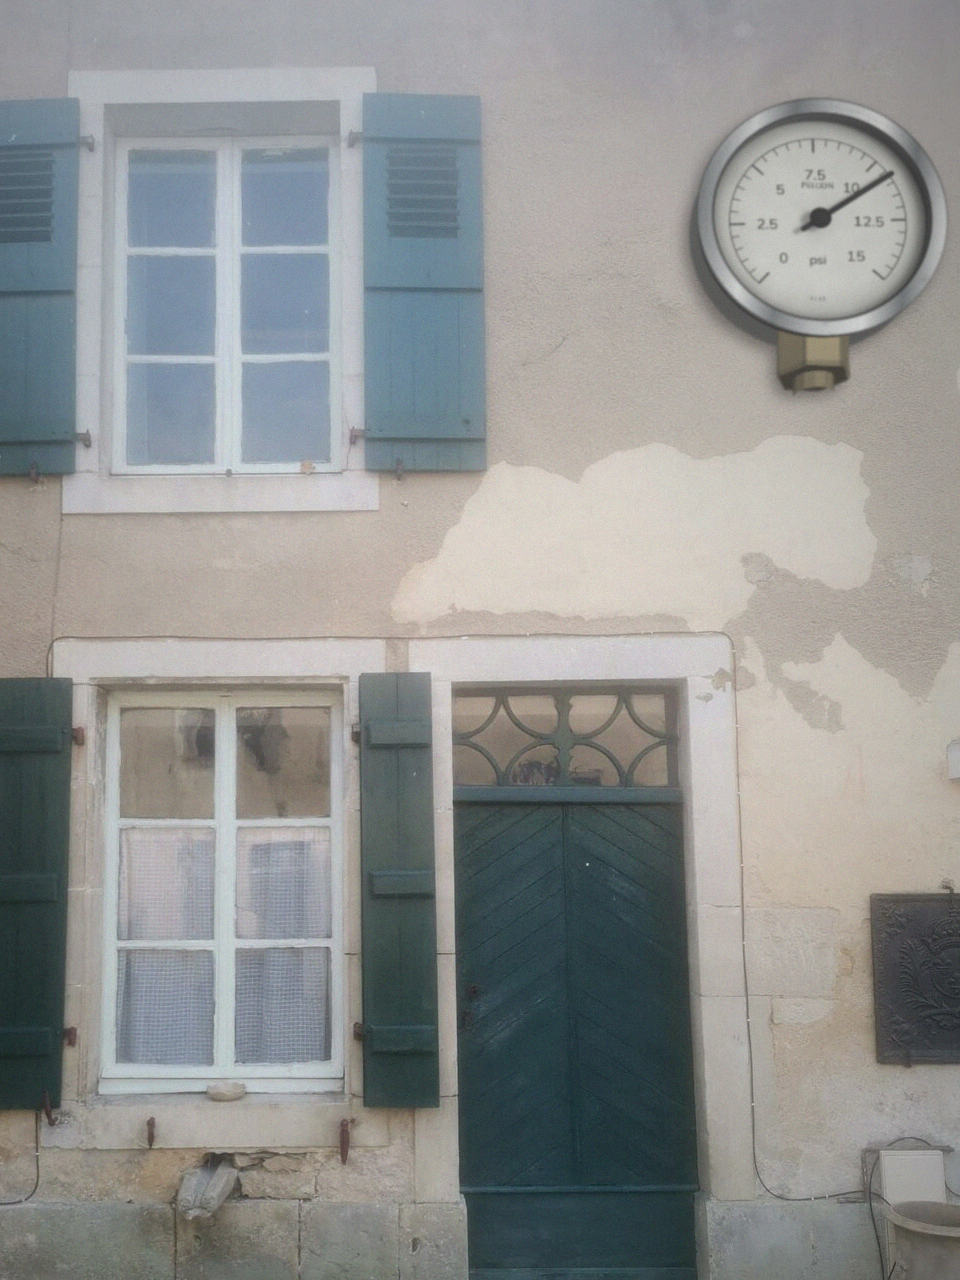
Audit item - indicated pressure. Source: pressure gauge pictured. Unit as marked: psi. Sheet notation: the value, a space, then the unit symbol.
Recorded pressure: 10.75 psi
